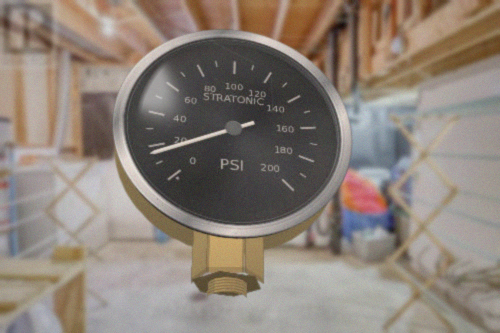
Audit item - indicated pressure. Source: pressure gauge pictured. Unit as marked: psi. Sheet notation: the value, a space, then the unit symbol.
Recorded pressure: 15 psi
